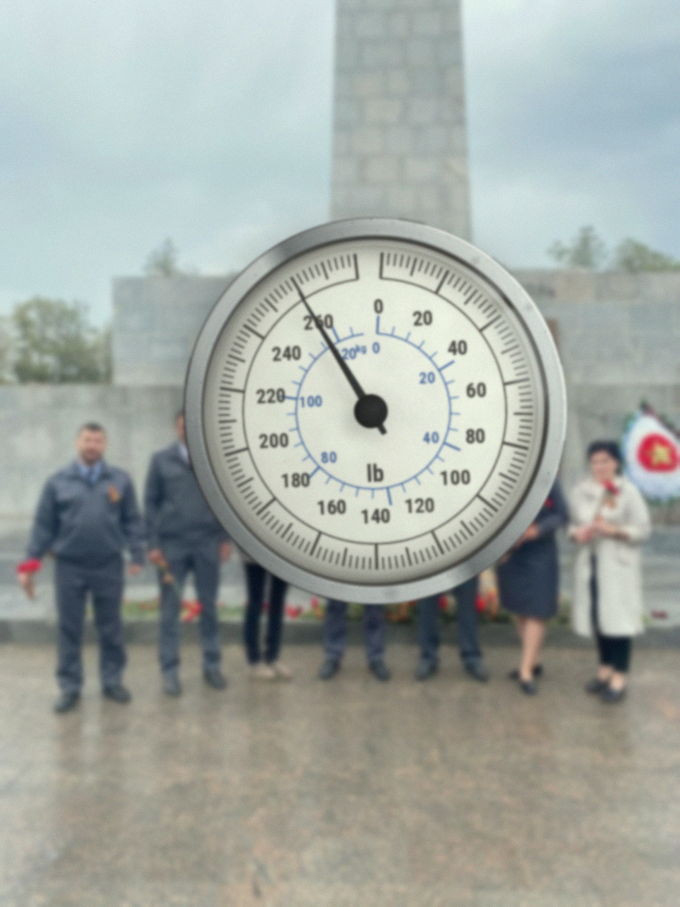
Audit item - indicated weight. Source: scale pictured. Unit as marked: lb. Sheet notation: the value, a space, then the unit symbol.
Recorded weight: 260 lb
